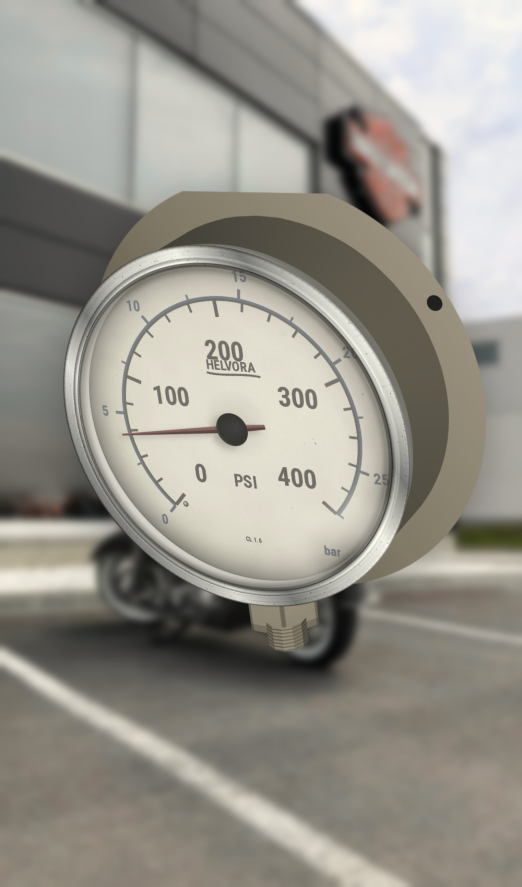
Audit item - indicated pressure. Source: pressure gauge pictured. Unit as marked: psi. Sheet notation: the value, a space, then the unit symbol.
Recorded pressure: 60 psi
